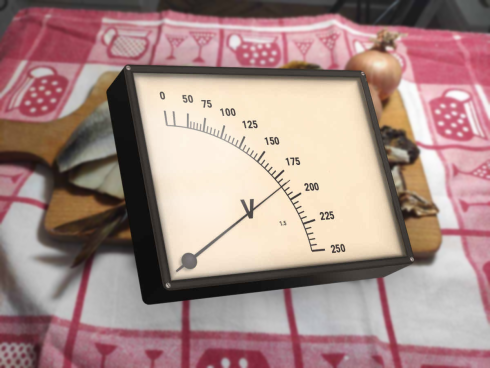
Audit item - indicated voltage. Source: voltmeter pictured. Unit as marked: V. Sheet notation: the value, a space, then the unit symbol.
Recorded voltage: 185 V
